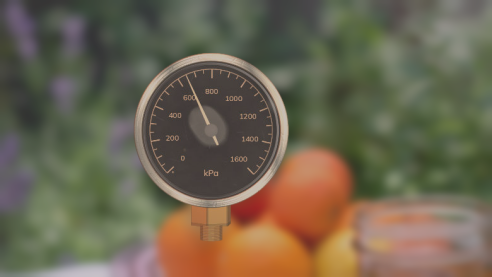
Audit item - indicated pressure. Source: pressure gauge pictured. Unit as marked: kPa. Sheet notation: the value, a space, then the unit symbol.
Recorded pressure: 650 kPa
